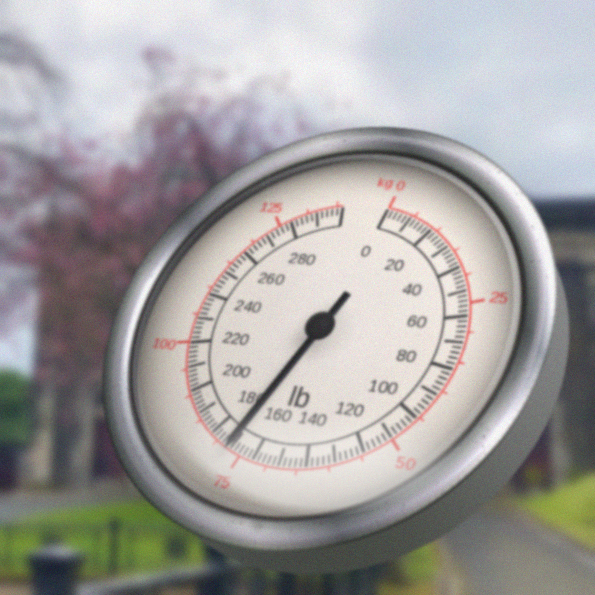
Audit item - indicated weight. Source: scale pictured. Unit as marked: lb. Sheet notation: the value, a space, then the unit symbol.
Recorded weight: 170 lb
